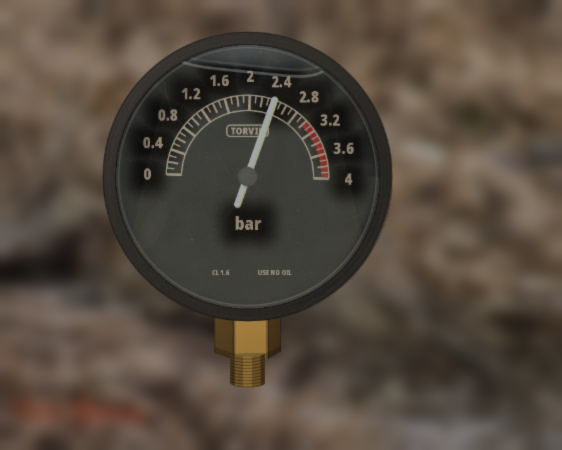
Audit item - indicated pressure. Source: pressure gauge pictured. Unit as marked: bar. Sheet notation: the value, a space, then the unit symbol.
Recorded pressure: 2.4 bar
